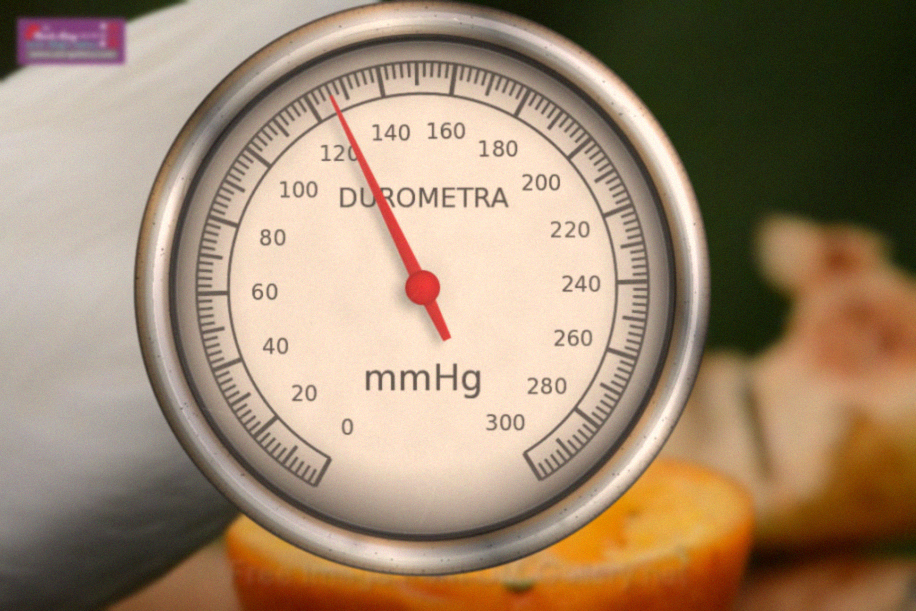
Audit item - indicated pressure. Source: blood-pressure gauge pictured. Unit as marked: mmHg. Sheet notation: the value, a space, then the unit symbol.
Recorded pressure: 126 mmHg
